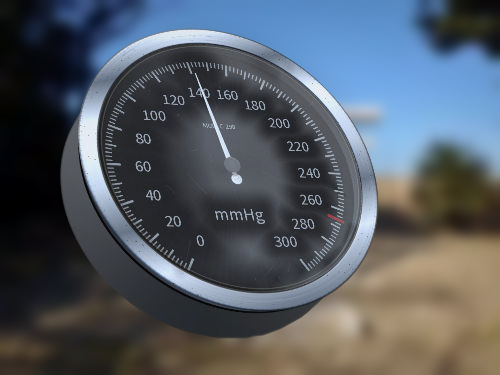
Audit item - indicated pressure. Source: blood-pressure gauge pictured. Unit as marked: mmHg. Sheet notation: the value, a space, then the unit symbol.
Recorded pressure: 140 mmHg
